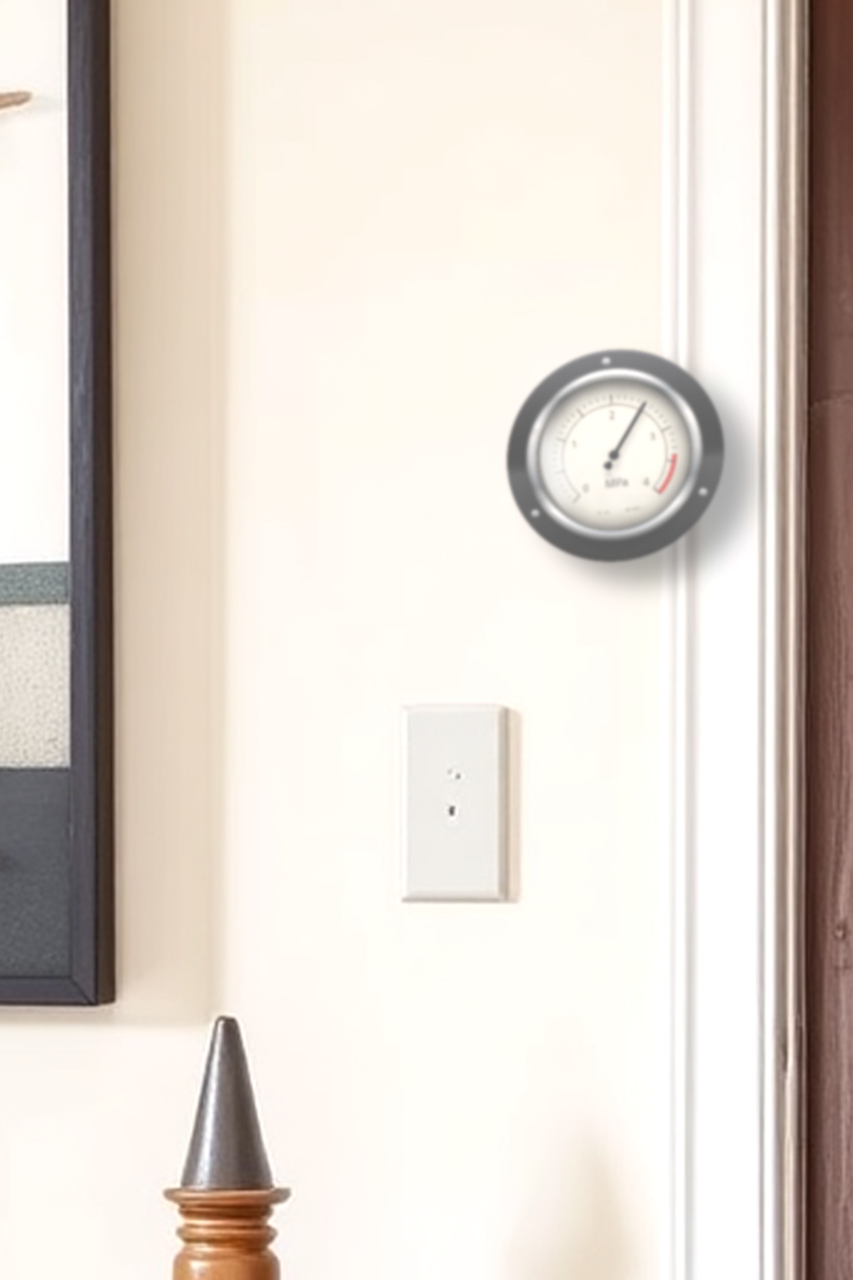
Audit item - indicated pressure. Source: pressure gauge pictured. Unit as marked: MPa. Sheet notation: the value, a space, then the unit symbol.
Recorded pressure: 2.5 MPa
